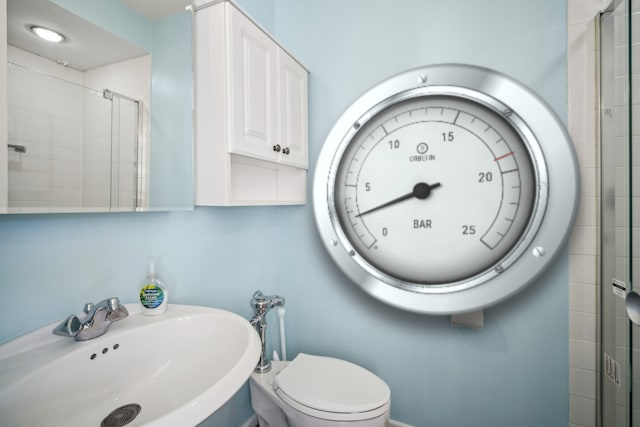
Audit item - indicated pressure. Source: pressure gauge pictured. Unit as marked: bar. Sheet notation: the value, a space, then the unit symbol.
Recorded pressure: 2.5 bar
